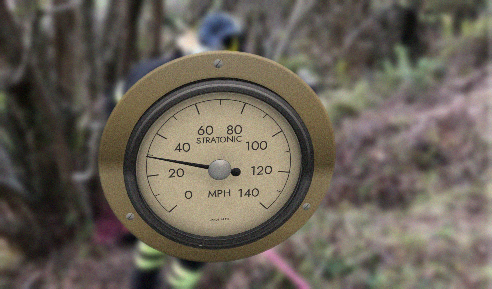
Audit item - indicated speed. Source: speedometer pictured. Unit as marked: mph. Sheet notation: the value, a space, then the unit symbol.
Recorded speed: 30 mph
